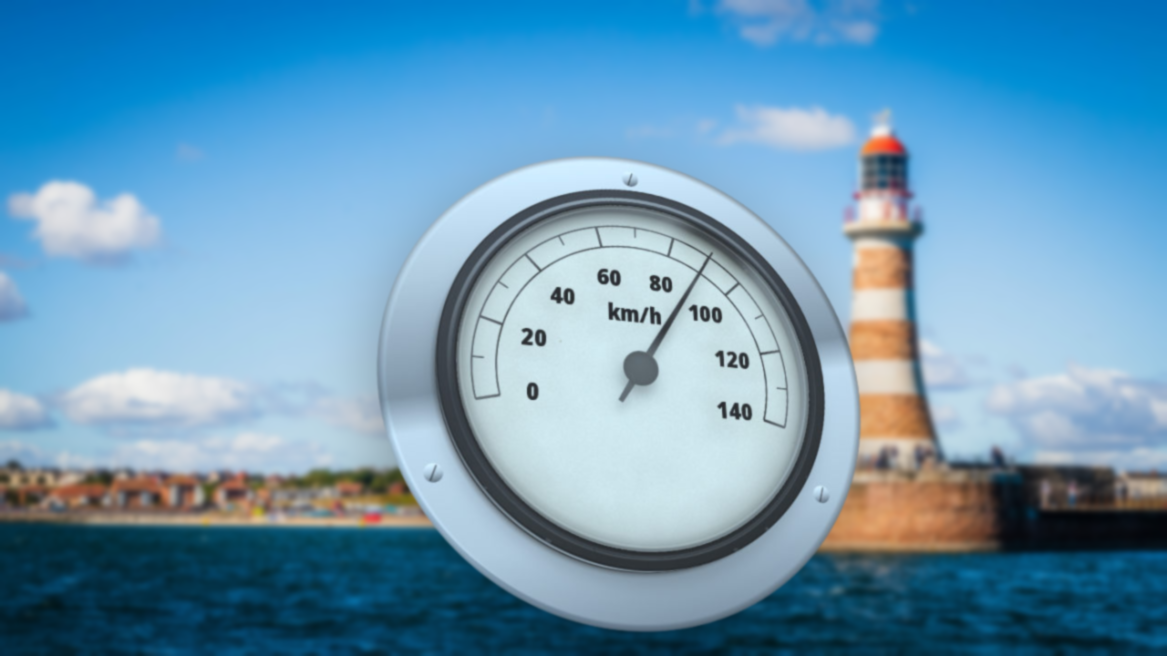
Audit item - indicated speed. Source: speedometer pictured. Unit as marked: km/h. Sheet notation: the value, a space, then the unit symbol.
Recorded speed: 90 km/h
